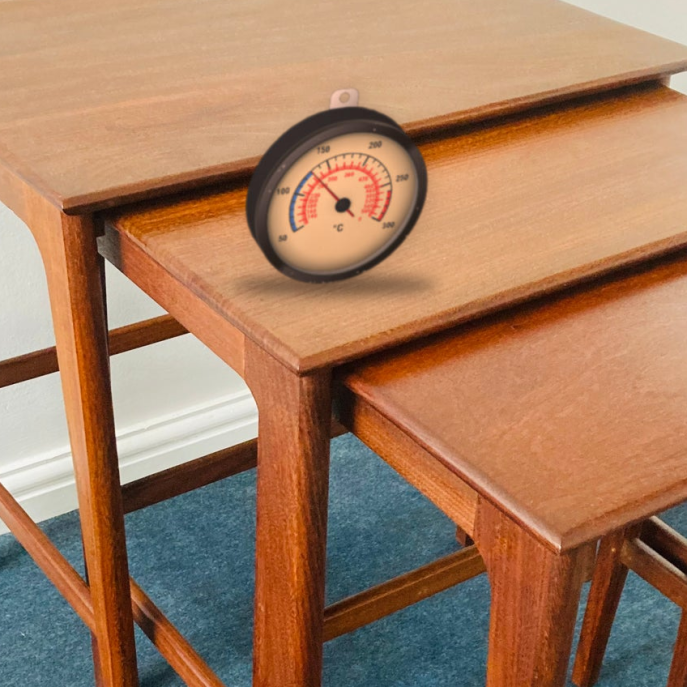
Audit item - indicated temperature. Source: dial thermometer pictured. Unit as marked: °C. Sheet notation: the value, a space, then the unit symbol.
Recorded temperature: 130 °C
